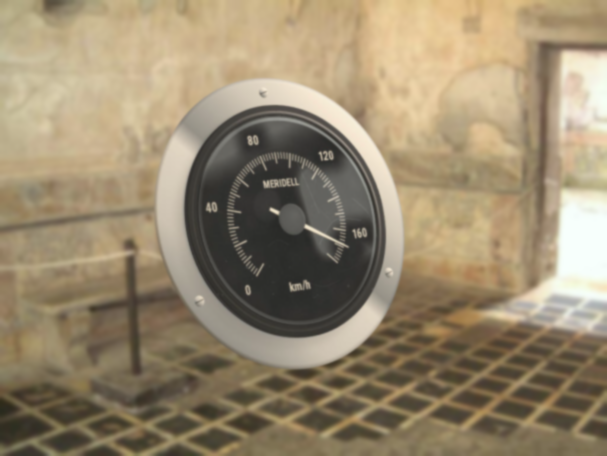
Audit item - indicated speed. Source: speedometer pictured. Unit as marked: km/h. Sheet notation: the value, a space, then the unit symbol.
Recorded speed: 170 km/h
